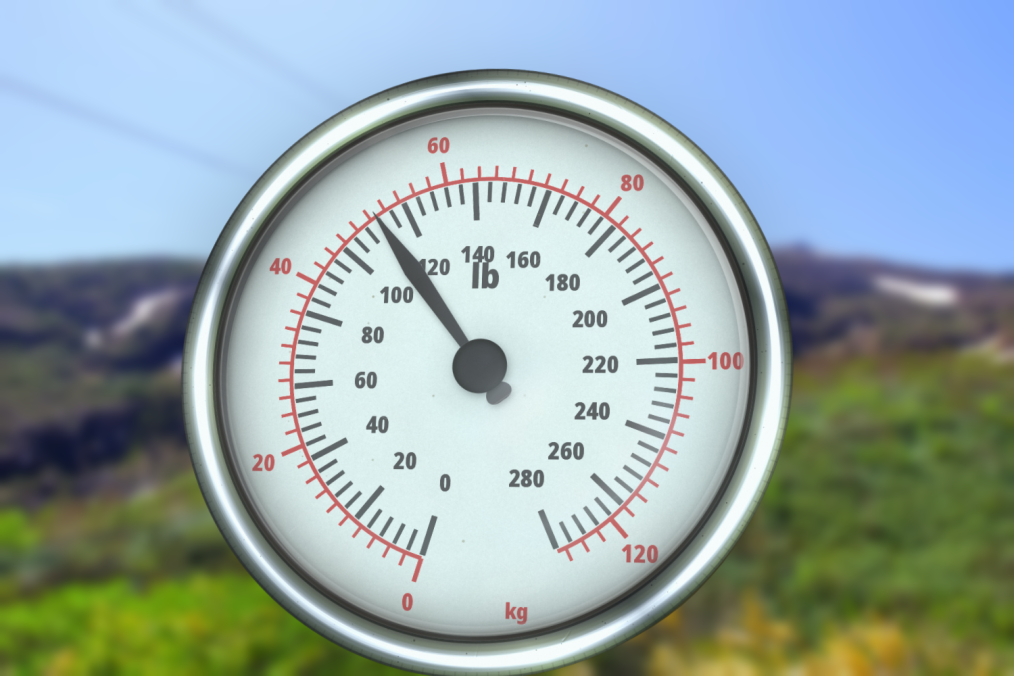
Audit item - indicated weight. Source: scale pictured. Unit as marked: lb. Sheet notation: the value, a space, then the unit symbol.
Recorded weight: 112 lb
